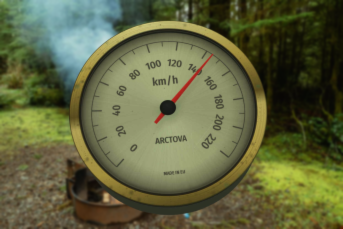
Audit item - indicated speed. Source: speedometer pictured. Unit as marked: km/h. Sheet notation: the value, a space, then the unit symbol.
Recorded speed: 145 km/h
